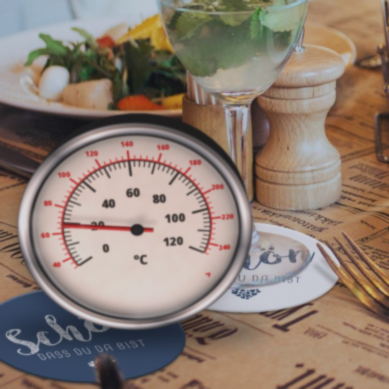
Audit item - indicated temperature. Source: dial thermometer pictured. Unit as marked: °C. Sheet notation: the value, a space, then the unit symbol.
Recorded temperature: 20 °C
